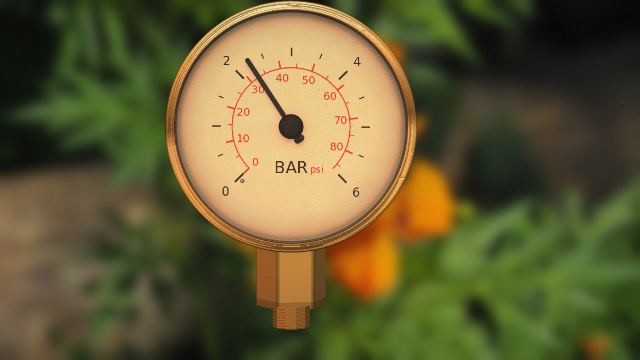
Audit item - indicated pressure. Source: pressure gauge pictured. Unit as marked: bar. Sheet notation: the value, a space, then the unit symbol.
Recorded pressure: 2.25 bar
